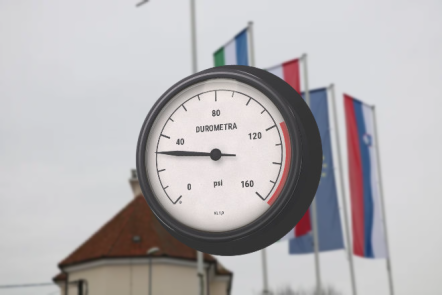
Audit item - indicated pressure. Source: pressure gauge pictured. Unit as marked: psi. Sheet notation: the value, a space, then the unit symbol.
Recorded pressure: 30 psi
